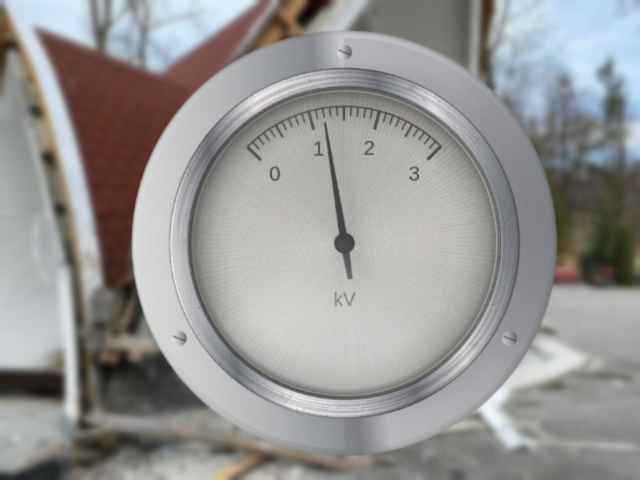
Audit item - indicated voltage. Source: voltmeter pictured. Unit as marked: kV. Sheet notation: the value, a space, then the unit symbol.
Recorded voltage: 1.2 kV
